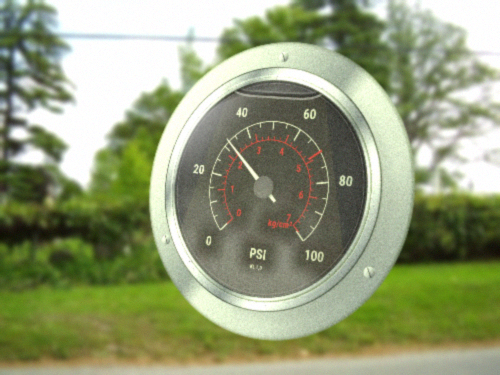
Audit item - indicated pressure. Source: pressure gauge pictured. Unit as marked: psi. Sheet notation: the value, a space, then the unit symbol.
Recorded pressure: 32.5 psi
